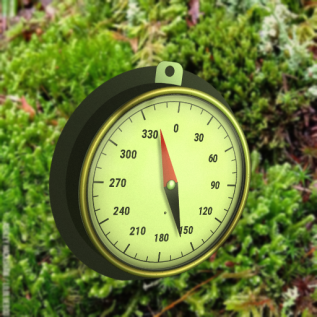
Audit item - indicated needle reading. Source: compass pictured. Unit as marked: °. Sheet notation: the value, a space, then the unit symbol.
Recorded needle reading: 340 °
